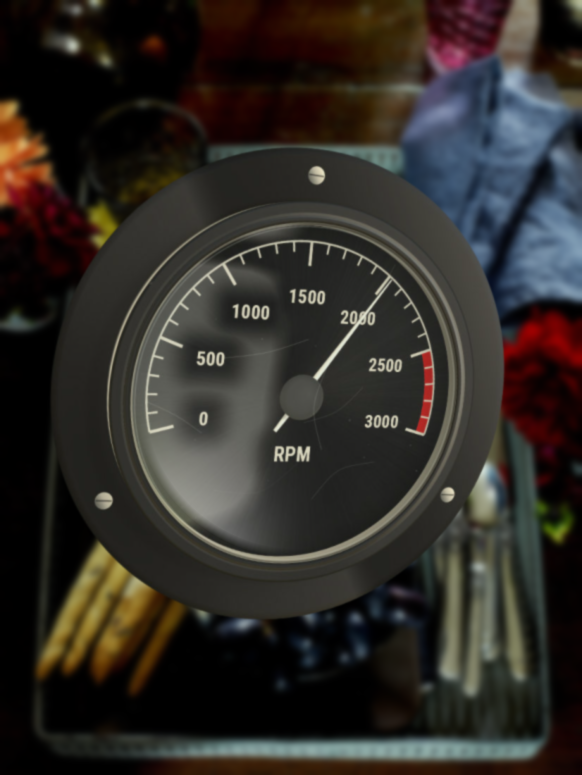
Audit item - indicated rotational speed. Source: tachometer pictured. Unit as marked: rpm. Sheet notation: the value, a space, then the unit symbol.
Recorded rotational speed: 2000 rpm
